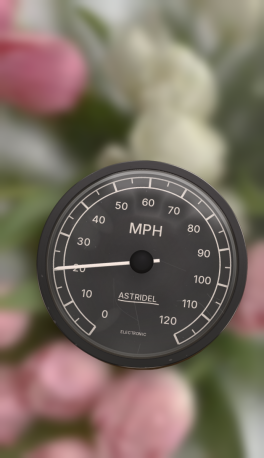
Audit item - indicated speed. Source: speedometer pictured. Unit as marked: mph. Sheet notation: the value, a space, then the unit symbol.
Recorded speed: 20 mph
